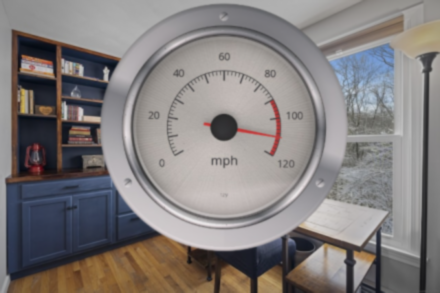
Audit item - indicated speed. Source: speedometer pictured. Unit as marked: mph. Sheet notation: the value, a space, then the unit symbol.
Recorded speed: 110 mph
